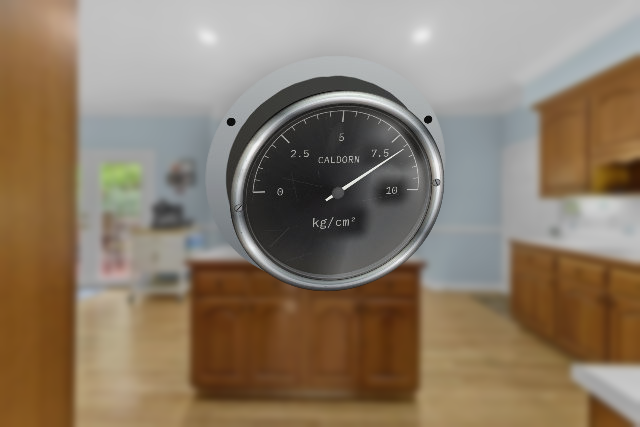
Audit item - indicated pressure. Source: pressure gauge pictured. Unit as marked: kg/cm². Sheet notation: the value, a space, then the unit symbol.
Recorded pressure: 8 kg/cm²
